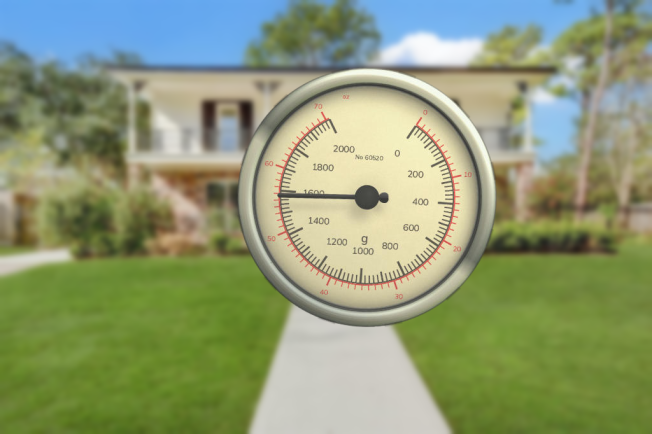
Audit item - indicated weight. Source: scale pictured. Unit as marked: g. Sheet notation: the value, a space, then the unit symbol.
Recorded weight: 1580 g
